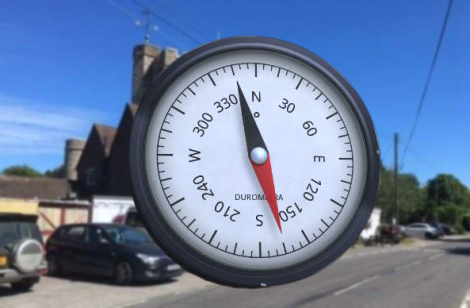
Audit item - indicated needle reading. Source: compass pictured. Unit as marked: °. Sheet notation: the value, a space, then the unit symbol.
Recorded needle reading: 165 °
